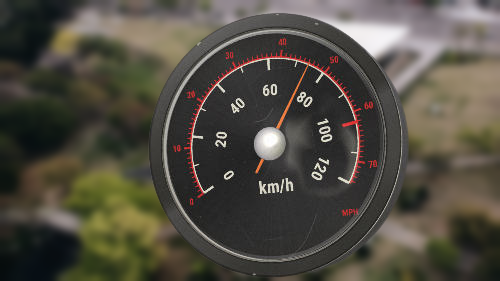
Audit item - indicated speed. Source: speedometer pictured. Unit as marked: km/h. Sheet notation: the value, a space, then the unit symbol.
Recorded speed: 75 km/h
